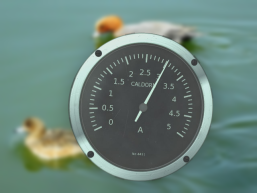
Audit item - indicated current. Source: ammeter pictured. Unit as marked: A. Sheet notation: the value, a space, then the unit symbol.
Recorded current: 3 A
